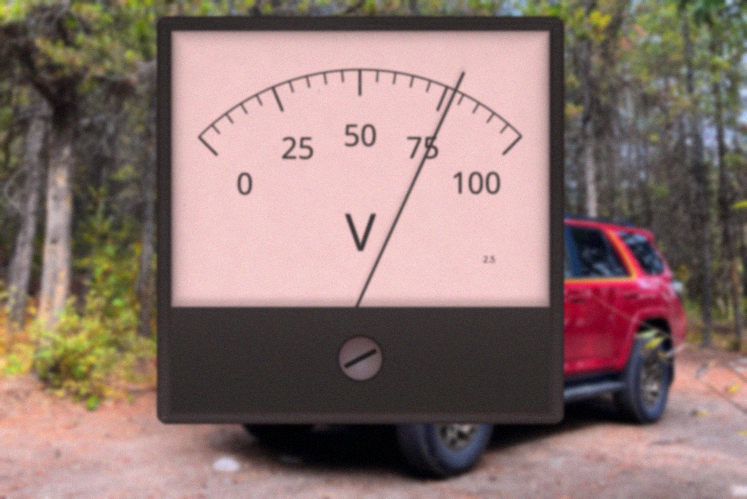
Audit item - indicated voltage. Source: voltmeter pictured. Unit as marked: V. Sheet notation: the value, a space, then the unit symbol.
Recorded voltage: 77.5 V
